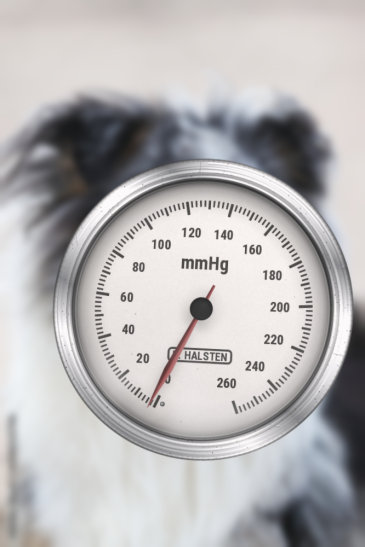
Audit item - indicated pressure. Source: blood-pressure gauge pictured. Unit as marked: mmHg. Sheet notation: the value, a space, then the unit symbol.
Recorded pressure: 2 mmHg
